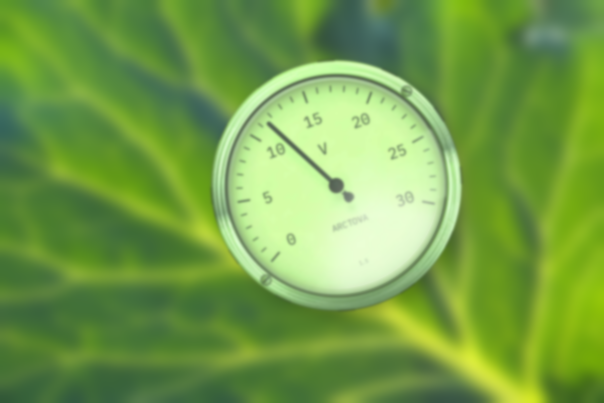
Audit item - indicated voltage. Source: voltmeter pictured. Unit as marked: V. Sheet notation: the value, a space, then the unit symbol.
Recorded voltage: 11.5 V
